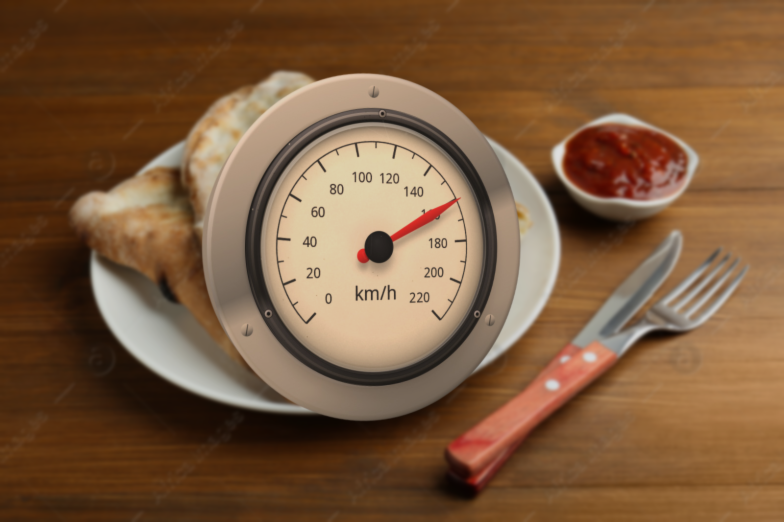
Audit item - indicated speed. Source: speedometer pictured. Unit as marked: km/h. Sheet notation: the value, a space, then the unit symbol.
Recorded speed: 160 km/h
